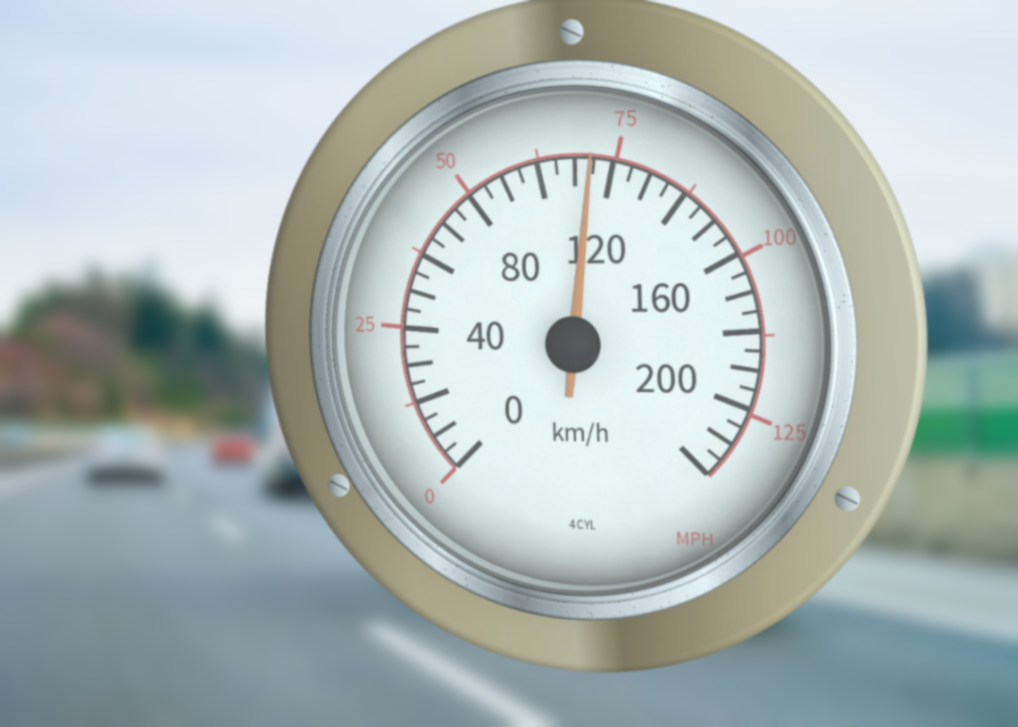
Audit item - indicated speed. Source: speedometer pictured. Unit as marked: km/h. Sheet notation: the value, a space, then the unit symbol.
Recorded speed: 115 km/h
